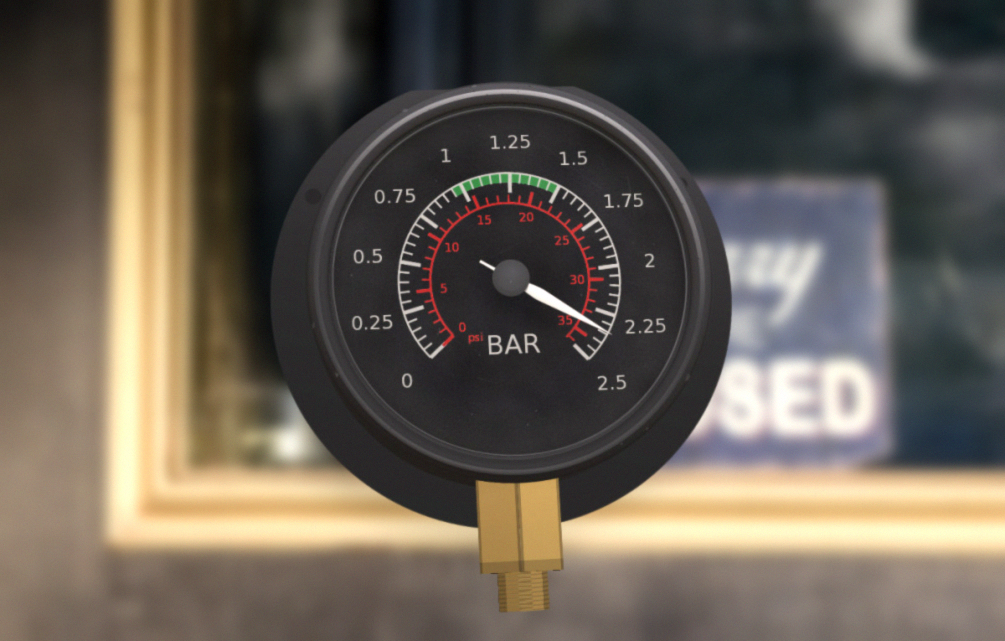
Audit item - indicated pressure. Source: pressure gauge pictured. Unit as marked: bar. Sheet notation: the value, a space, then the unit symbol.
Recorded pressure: 2.35 bar
